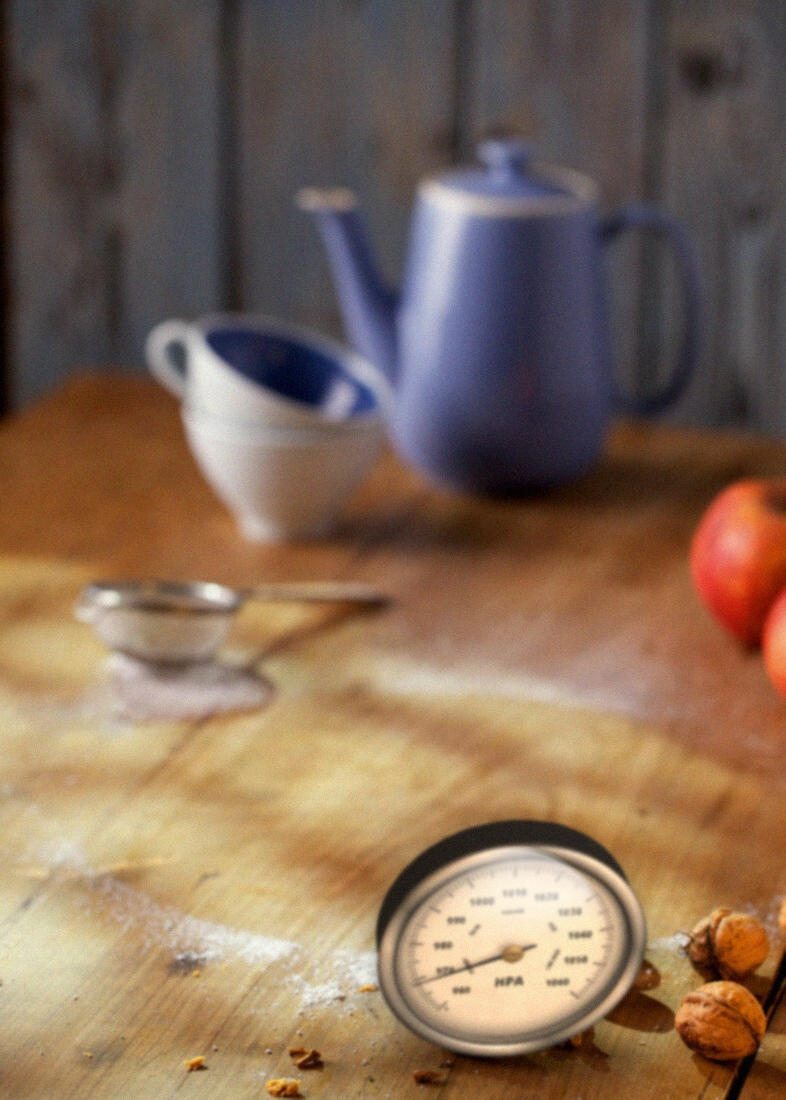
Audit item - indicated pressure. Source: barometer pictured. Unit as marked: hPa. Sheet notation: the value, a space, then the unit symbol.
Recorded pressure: 970 hPa
